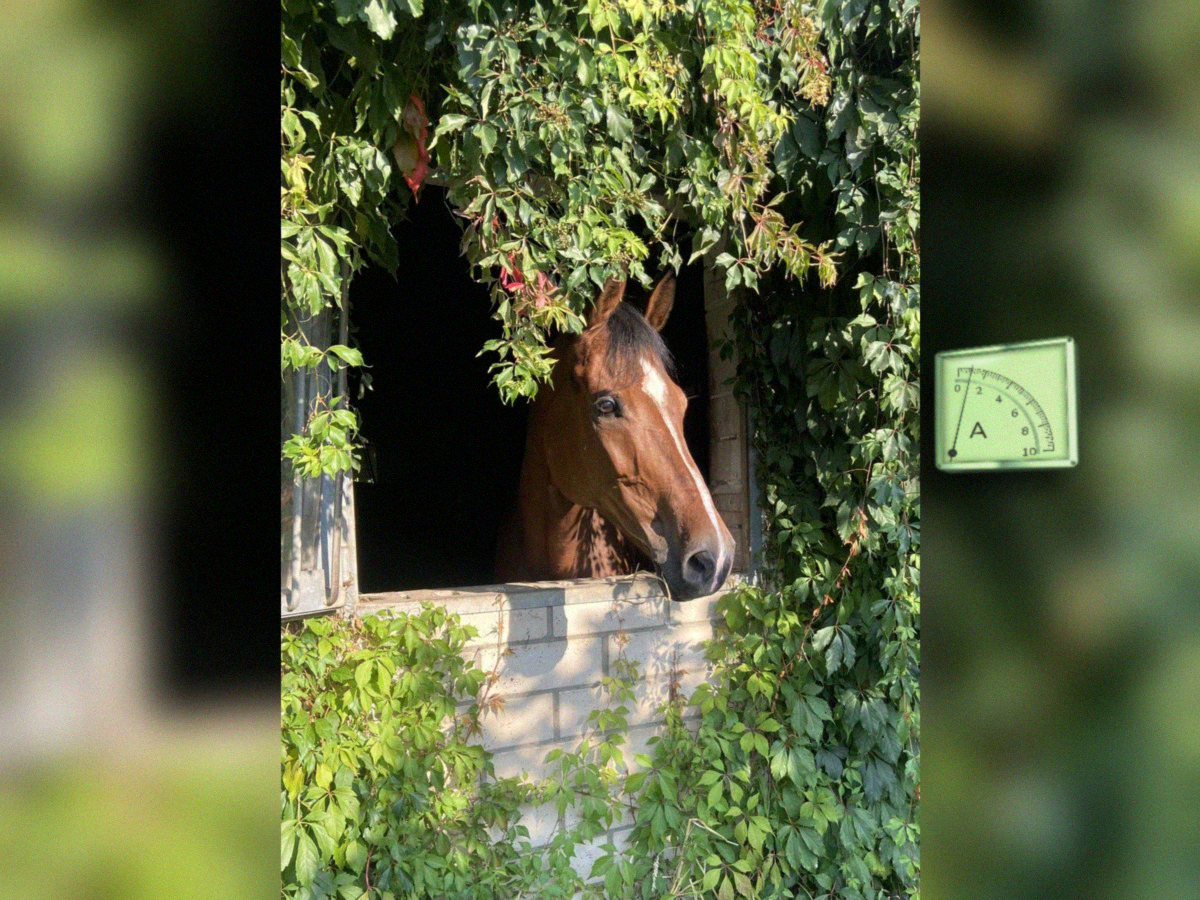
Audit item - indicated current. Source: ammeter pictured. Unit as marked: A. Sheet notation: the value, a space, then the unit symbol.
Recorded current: 1 A
